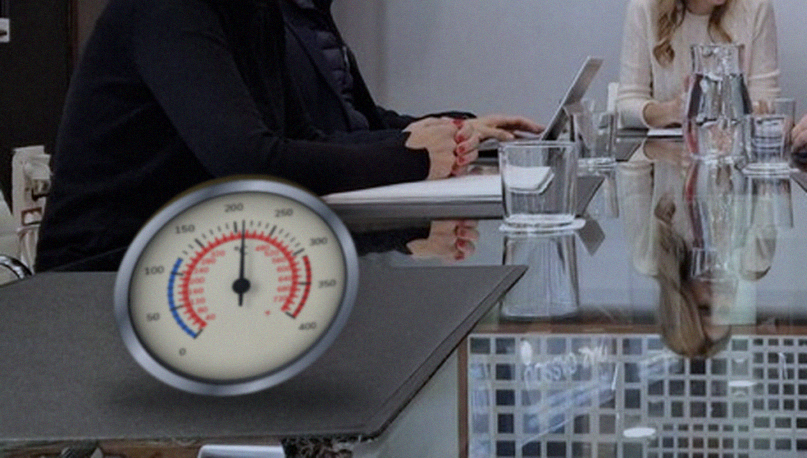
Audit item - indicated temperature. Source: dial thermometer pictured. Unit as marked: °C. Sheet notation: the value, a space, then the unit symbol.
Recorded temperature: 210 °C
